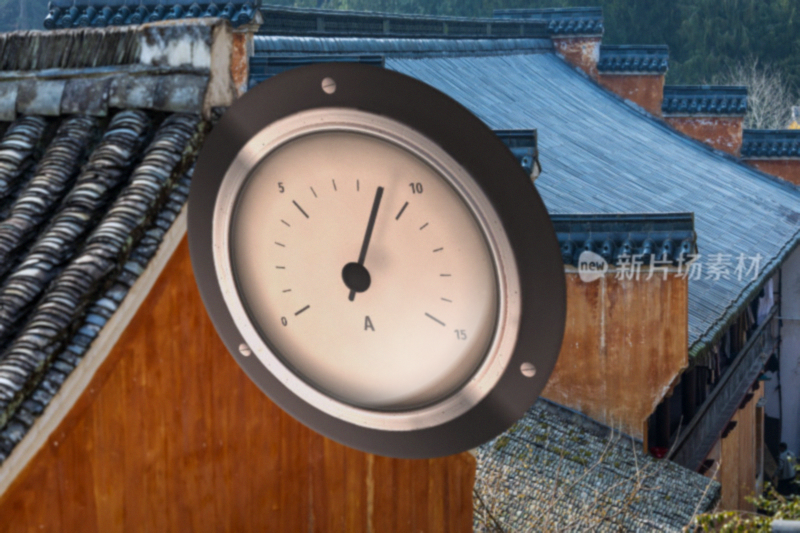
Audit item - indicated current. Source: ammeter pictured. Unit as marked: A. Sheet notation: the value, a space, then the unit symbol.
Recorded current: 9 A
